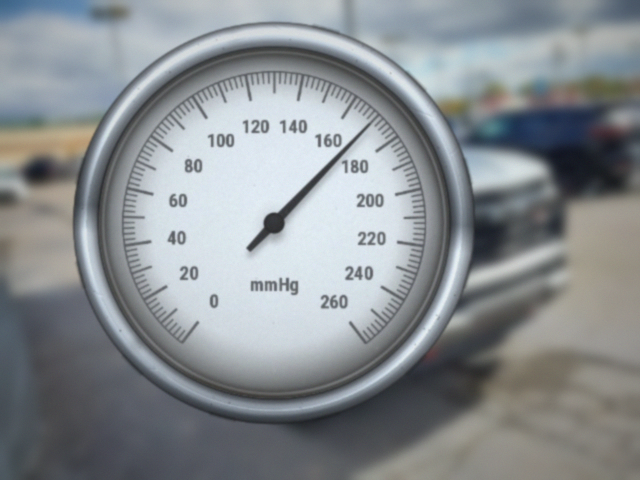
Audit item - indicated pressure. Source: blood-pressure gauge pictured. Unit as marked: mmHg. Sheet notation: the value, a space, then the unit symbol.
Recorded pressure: 170 mmHg
